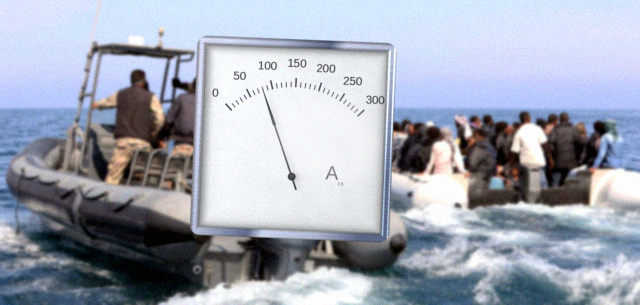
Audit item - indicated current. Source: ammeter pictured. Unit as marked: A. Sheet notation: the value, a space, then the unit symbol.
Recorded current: 80 A
